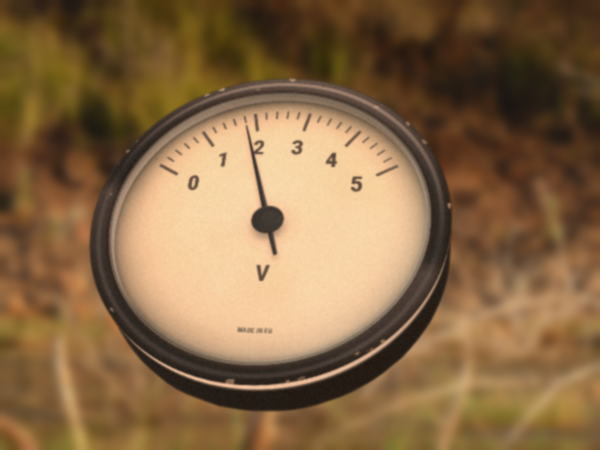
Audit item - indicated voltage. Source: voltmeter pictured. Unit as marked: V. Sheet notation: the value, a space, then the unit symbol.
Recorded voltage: 1.8 V
